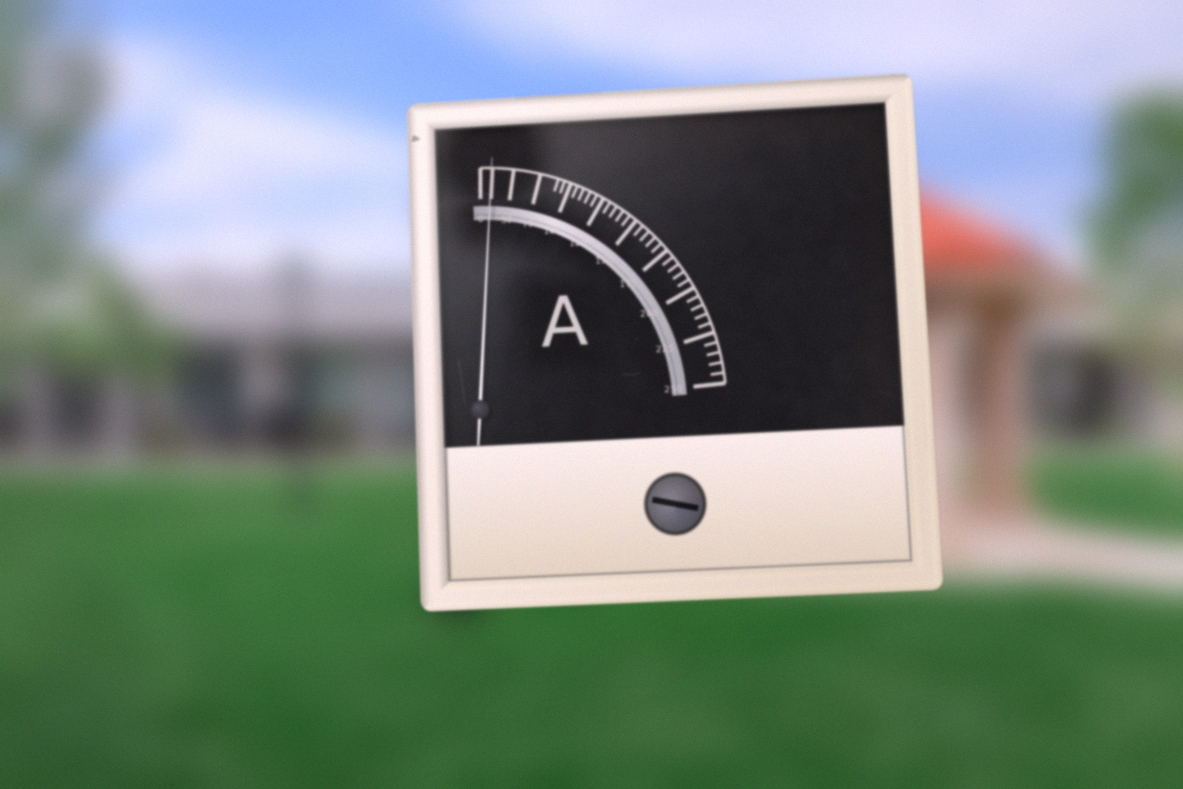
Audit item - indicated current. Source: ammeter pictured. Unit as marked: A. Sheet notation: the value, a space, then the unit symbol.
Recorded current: 25 A
